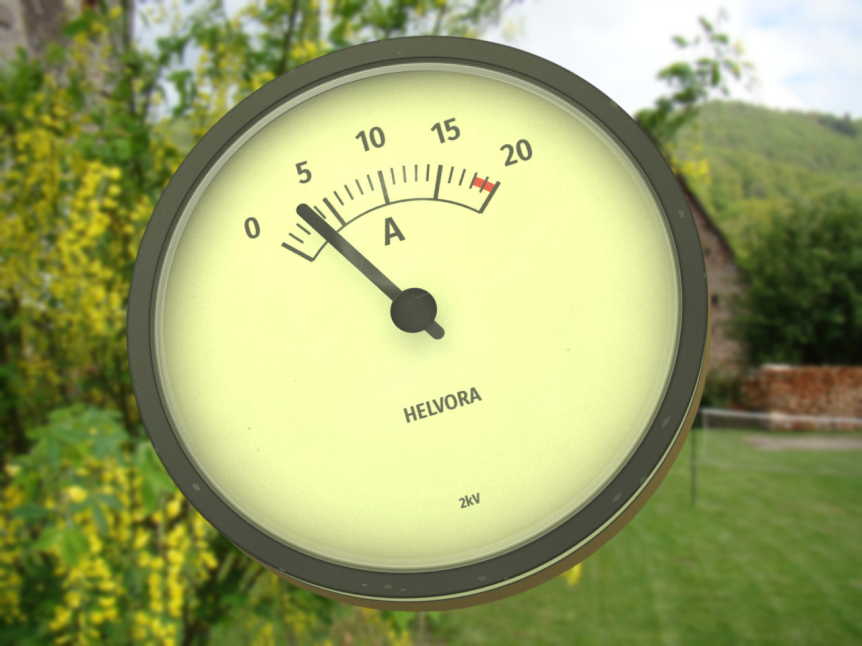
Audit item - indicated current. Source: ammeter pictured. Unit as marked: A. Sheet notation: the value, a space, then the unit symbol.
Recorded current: 3 A
